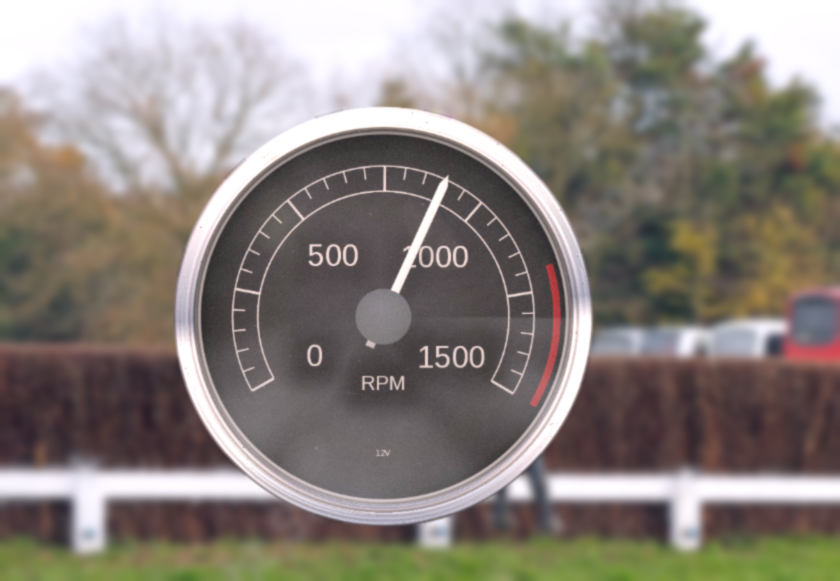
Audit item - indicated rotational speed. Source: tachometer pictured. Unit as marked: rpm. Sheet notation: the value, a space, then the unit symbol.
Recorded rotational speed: 900 rpm
